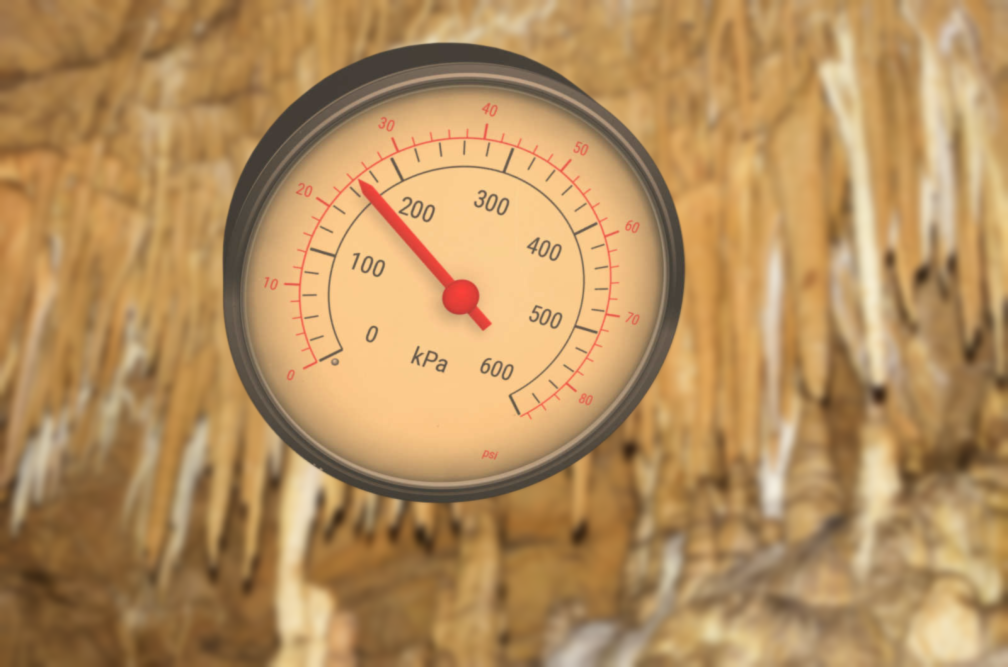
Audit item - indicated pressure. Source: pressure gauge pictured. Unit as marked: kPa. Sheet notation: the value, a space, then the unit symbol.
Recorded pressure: 170 kPa
